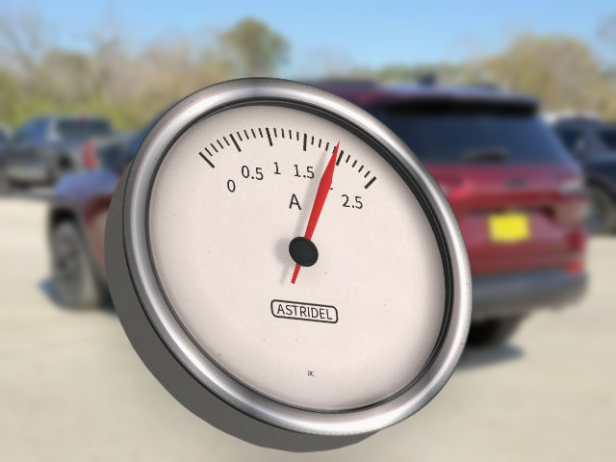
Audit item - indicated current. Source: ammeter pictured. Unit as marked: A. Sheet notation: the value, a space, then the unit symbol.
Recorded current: 1.9 A
